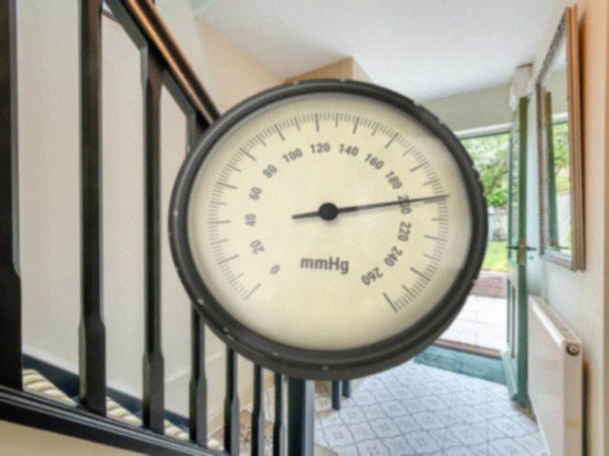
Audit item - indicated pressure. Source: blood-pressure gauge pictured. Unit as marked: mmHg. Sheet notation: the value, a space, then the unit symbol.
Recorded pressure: 200 mmHg
